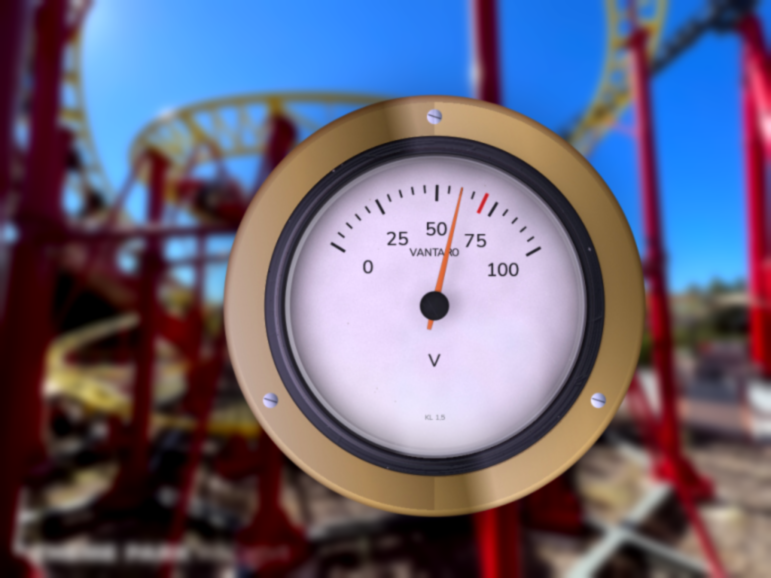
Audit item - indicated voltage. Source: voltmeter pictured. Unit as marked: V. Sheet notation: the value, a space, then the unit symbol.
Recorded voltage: 60 V
